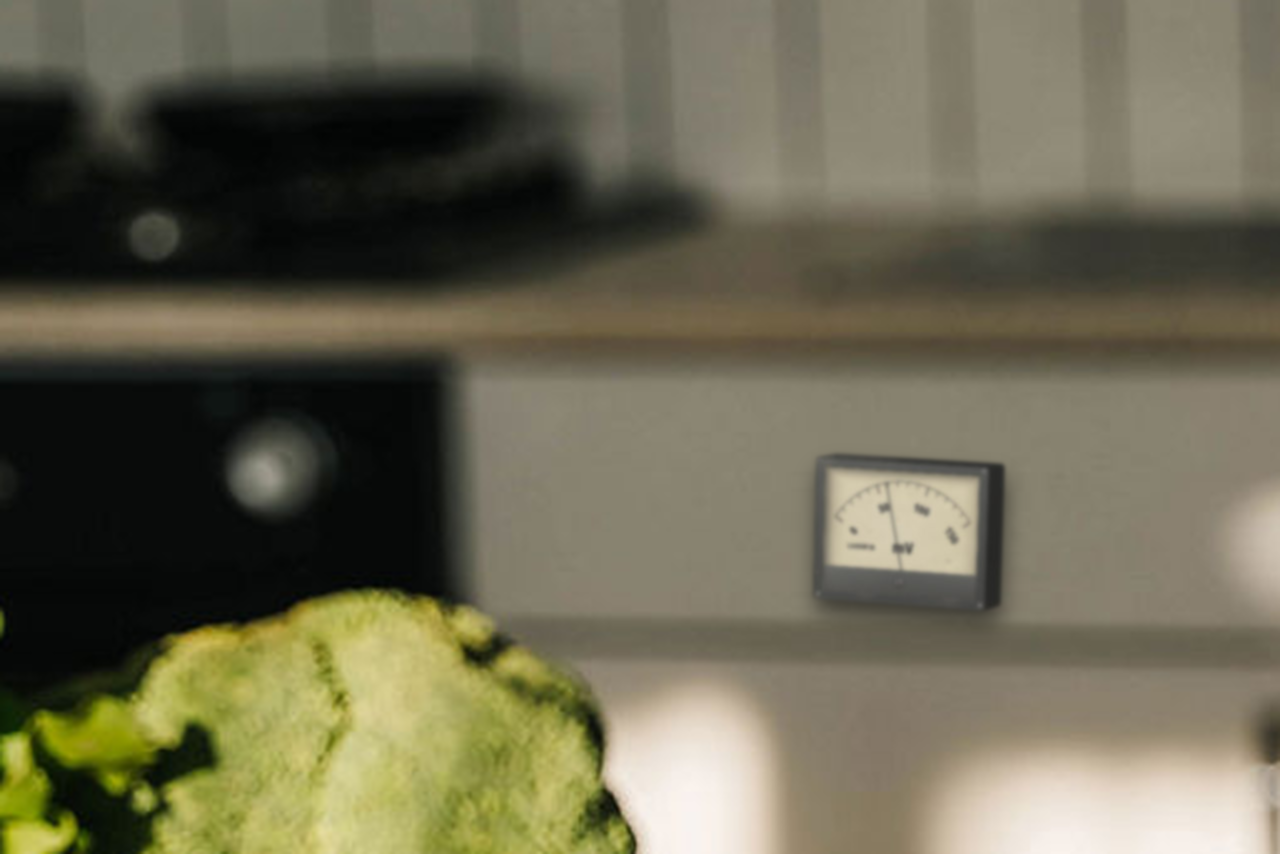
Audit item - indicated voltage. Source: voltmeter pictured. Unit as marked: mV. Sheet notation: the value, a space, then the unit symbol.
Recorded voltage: 60 mV
